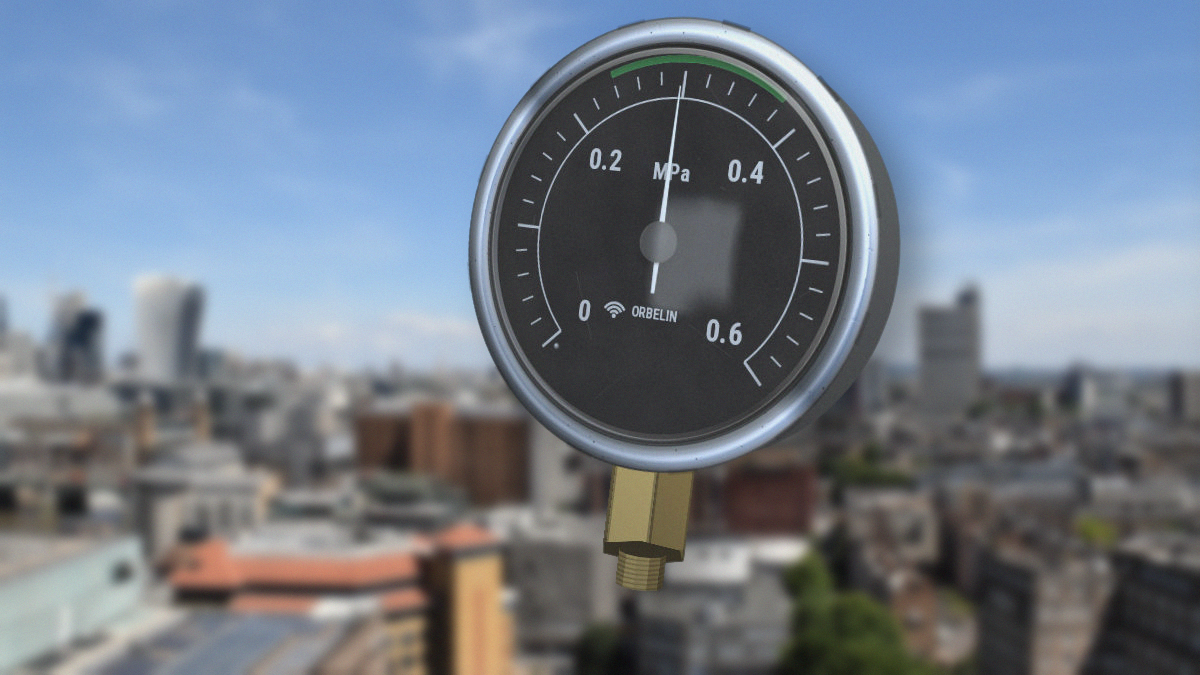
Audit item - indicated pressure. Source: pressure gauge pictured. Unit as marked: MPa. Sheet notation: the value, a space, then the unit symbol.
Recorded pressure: 0.3 MPa
